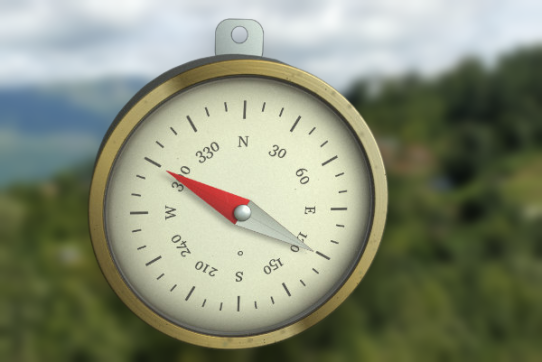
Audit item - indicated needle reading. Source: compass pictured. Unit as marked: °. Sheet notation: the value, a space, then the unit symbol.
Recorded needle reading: 300 °
